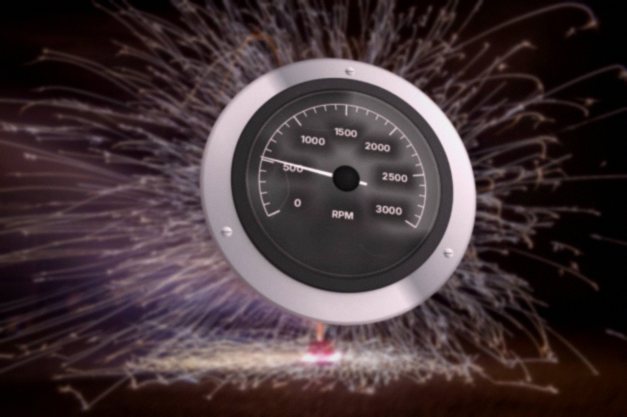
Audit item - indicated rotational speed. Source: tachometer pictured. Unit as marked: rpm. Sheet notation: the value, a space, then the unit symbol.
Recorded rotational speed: 500 rpm
